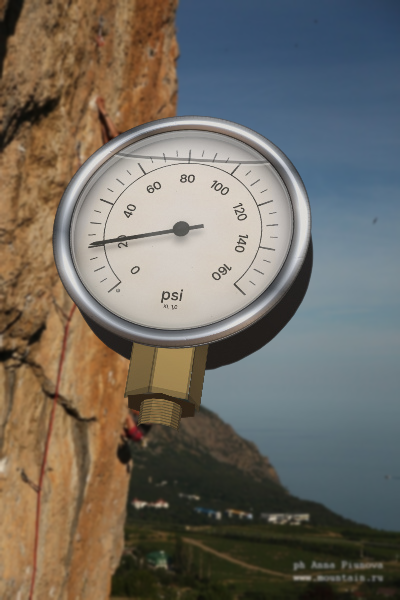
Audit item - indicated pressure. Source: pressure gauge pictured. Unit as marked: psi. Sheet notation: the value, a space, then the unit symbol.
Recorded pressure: 20 psi
